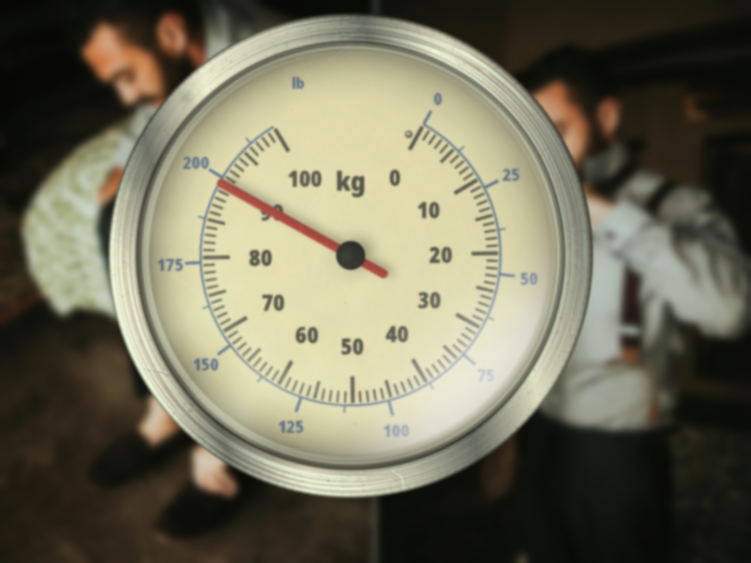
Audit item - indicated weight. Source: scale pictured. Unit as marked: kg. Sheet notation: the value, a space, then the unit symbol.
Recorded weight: 90 kg
